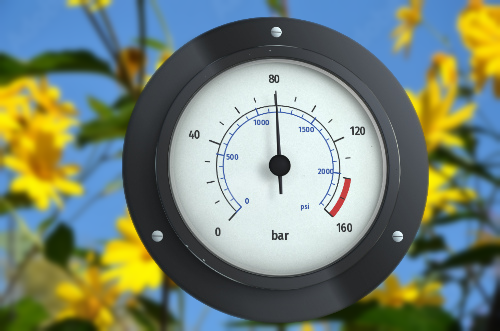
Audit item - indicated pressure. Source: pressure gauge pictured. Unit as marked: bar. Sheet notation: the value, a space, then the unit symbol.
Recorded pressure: 80 bar
